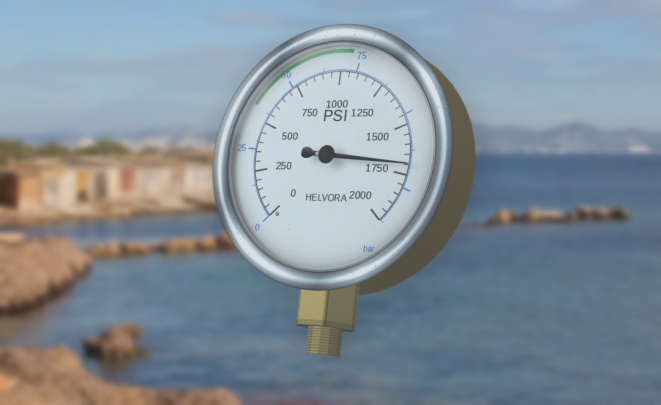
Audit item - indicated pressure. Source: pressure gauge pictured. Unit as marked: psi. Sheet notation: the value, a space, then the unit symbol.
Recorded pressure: 1700 psi
